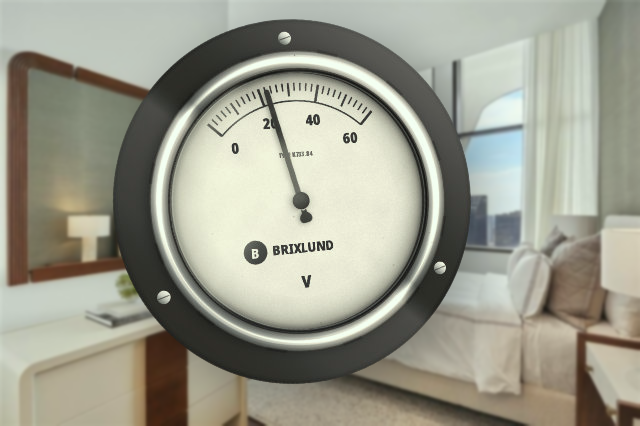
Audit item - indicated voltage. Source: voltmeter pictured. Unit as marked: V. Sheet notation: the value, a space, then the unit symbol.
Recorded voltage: 22 V
